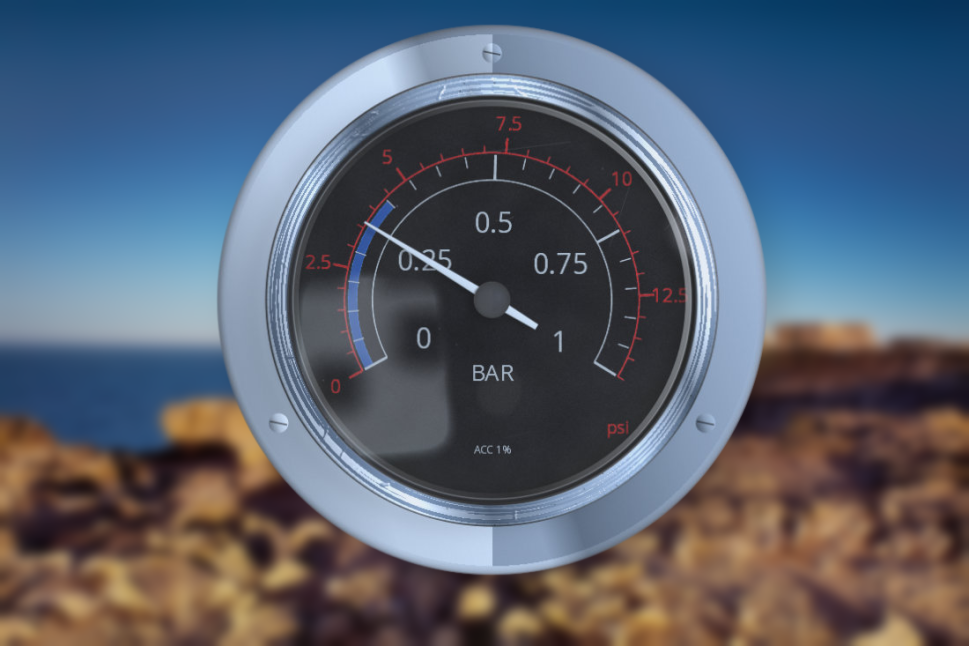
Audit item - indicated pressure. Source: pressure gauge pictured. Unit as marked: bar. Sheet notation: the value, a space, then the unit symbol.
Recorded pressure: 0.25 bar
